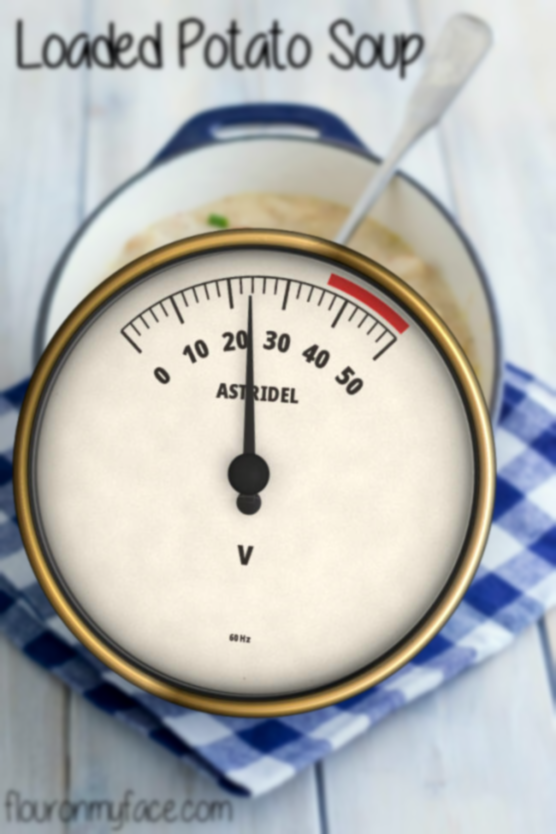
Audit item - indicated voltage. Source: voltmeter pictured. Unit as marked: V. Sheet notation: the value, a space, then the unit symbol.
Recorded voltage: 24 V
